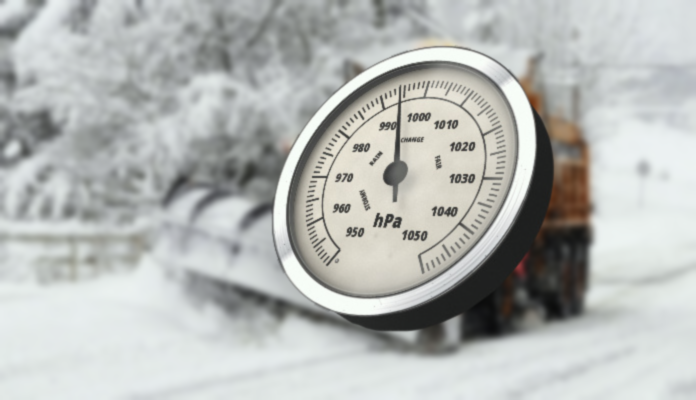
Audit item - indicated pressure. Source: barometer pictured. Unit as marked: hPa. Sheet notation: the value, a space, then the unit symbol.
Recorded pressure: 995 hPa
